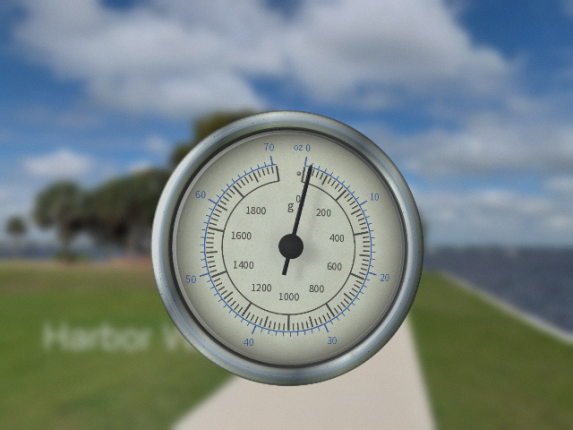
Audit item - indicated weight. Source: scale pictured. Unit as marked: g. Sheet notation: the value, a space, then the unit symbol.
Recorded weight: 20 g
